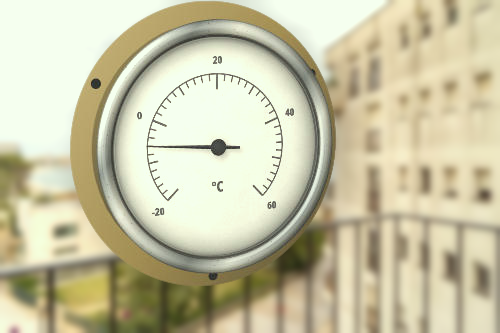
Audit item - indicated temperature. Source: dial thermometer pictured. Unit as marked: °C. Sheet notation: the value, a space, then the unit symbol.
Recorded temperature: -6 °C
